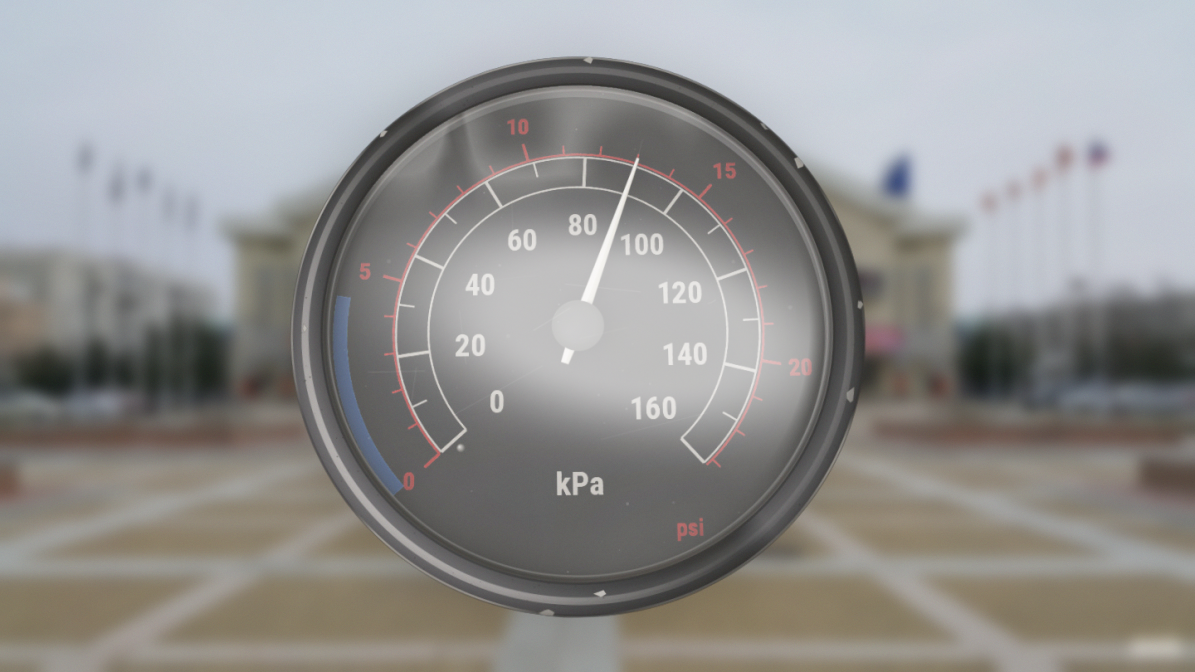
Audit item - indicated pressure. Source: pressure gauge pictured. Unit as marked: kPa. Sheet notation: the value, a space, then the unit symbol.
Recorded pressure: 90 kPa
